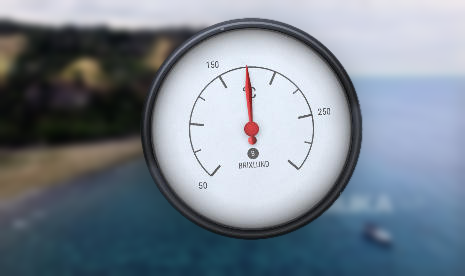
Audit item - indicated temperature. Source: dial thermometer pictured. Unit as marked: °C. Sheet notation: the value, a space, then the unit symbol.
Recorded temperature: 175 °C
